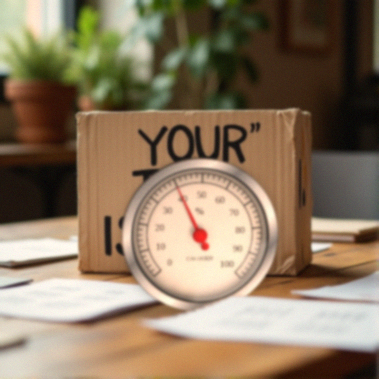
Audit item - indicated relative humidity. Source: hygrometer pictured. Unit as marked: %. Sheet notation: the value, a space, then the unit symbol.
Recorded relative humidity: 40 %
